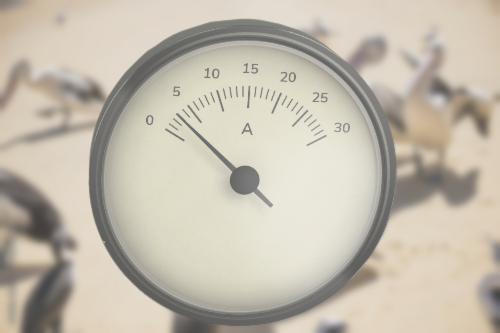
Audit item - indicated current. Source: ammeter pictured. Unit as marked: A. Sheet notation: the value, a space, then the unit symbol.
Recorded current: 3 A
